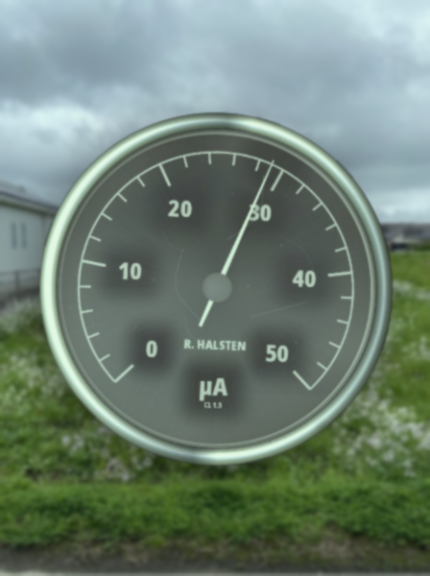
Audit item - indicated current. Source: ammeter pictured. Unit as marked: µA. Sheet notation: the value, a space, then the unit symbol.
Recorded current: 29 µA
